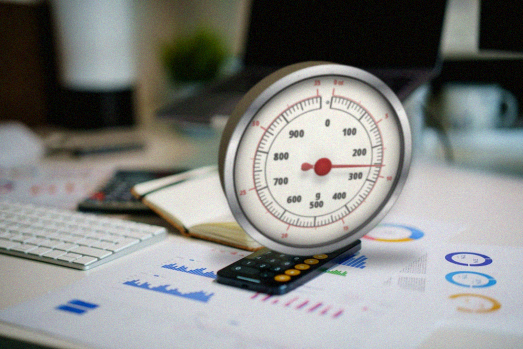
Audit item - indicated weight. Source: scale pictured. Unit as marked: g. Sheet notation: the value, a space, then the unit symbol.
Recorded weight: 250 g
